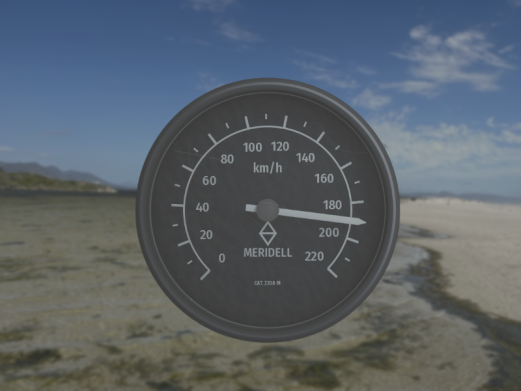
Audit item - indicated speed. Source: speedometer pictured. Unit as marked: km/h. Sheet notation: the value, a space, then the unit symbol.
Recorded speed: 190 km/h
